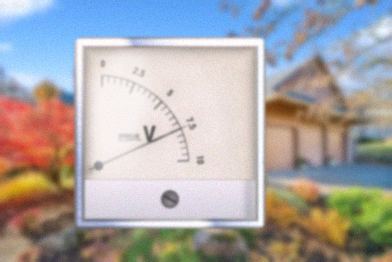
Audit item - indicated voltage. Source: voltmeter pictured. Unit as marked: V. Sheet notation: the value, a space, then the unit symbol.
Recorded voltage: 7.5 V
